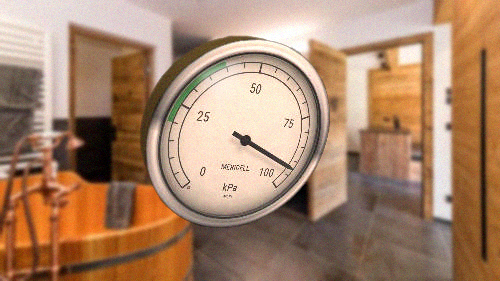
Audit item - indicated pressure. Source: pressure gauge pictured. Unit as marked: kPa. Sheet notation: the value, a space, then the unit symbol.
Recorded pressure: 92.5 kPa
